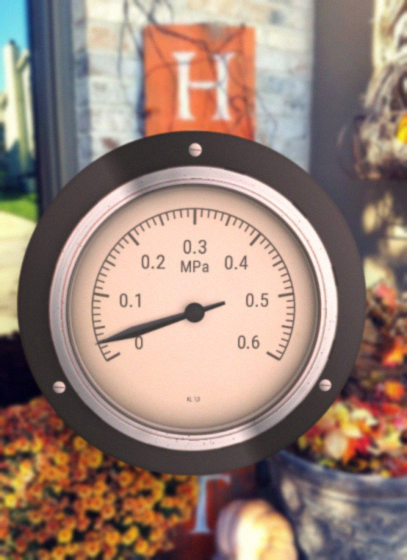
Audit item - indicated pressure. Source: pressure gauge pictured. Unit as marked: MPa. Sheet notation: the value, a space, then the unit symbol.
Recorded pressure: 0.03 MPa
